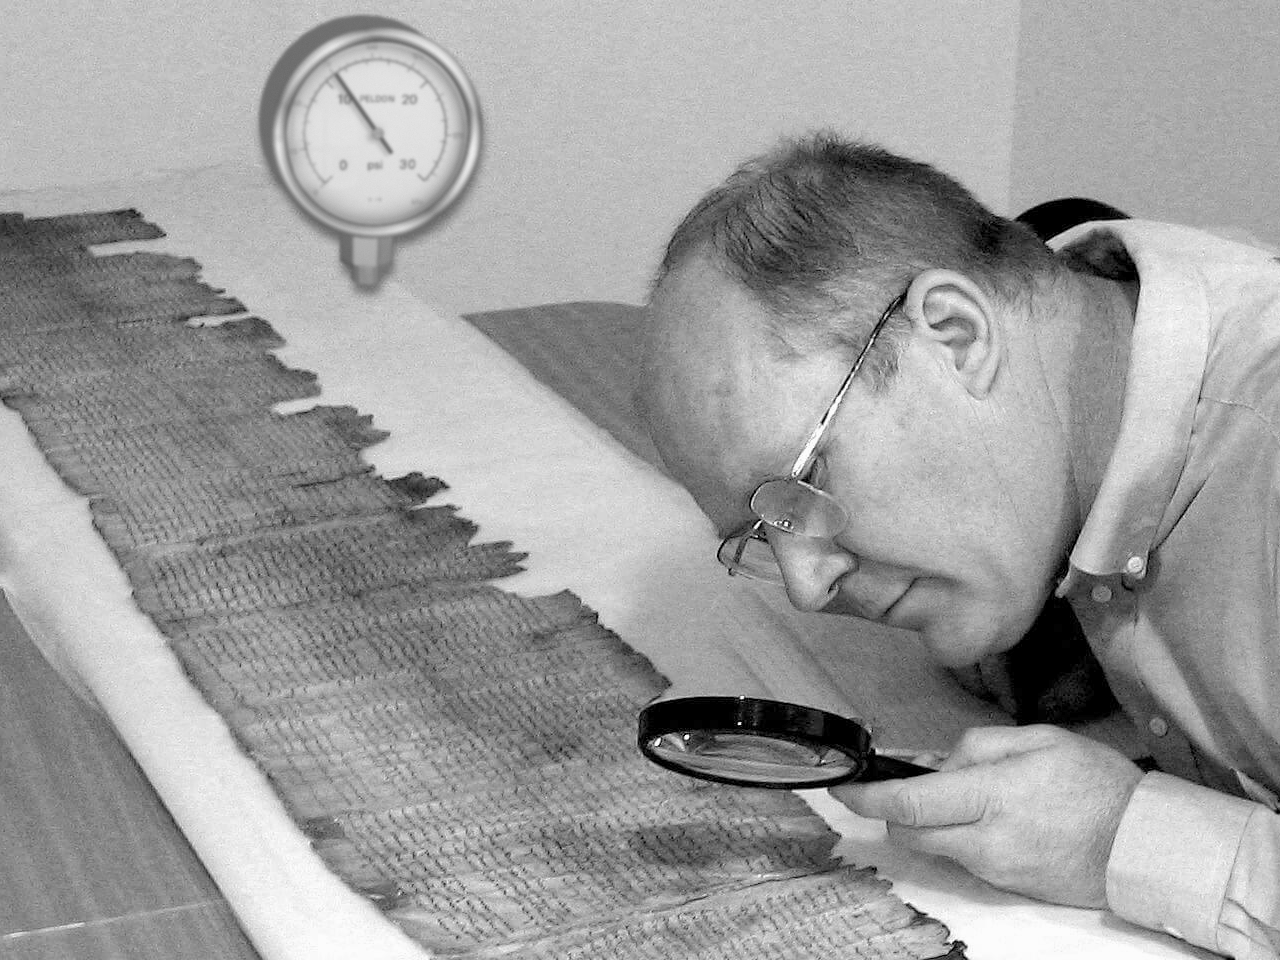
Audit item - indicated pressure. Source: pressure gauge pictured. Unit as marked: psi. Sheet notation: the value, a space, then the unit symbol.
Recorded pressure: 11 psi
